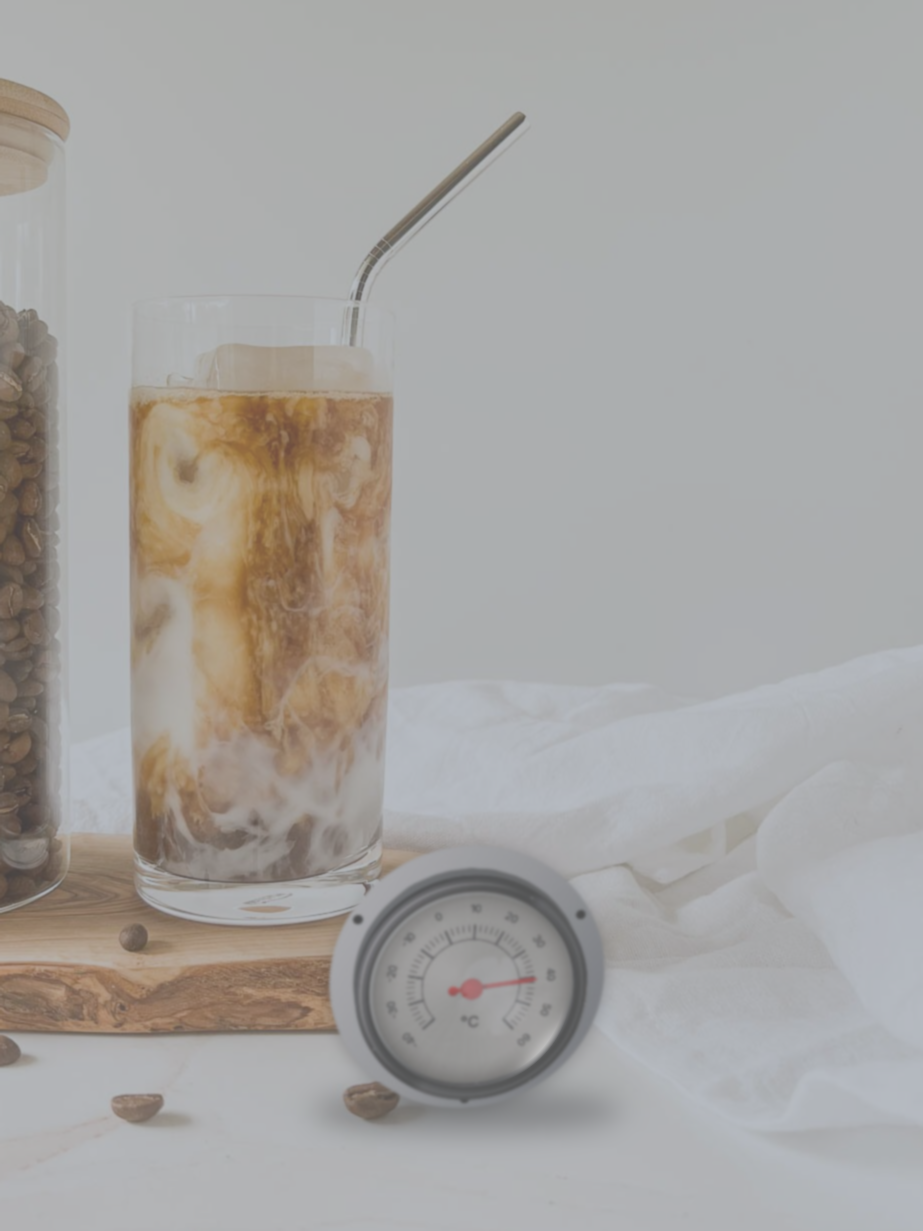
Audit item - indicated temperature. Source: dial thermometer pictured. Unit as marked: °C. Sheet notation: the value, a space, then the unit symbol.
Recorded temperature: 40 °C
